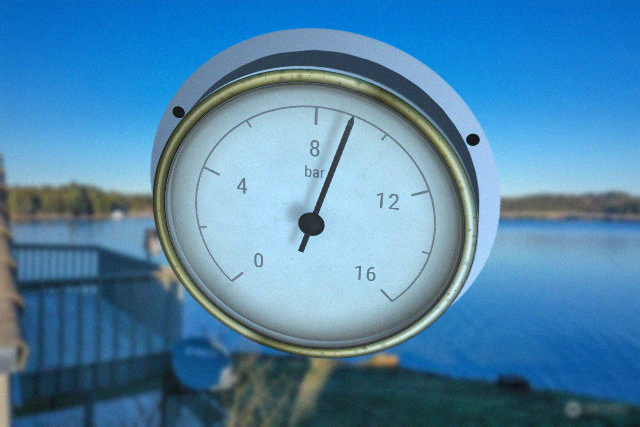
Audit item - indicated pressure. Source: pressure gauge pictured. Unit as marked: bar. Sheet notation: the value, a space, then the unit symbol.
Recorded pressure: 9 bar
